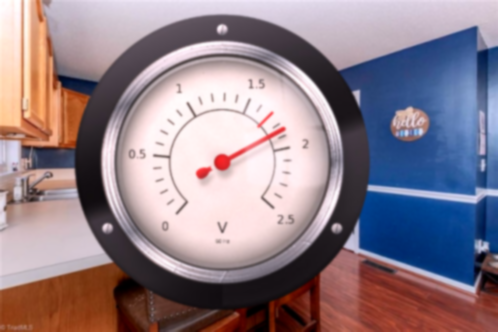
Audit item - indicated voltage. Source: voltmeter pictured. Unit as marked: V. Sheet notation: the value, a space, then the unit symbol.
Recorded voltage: 1.85 V
